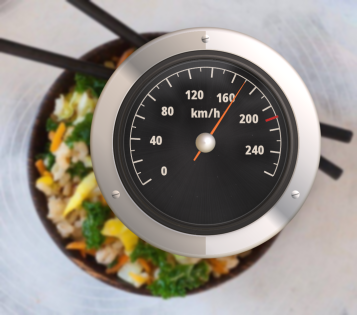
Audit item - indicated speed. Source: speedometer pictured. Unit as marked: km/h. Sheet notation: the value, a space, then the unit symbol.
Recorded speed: 170 km/h
